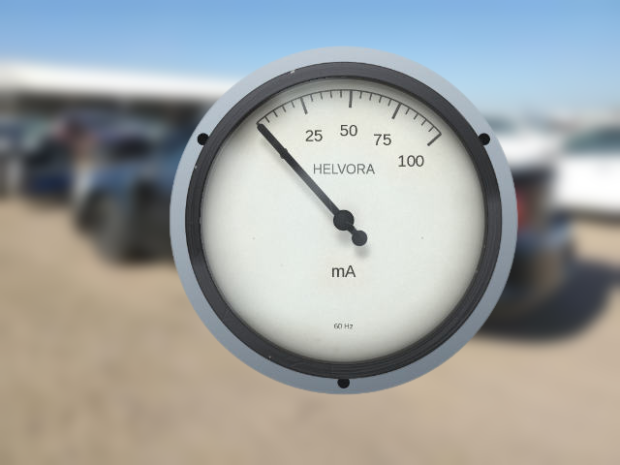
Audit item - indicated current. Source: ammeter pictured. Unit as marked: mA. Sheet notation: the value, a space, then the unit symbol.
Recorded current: 0 mA
